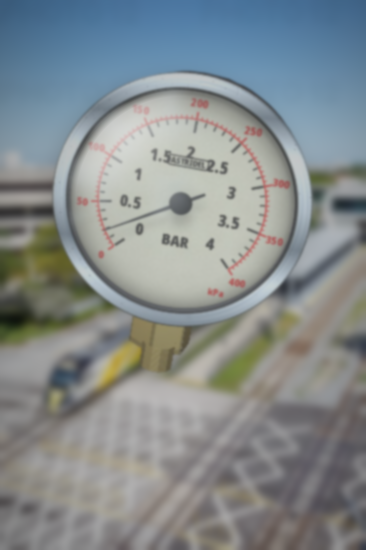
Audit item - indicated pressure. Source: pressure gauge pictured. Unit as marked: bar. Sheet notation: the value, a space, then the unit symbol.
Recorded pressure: 0.2 bar
